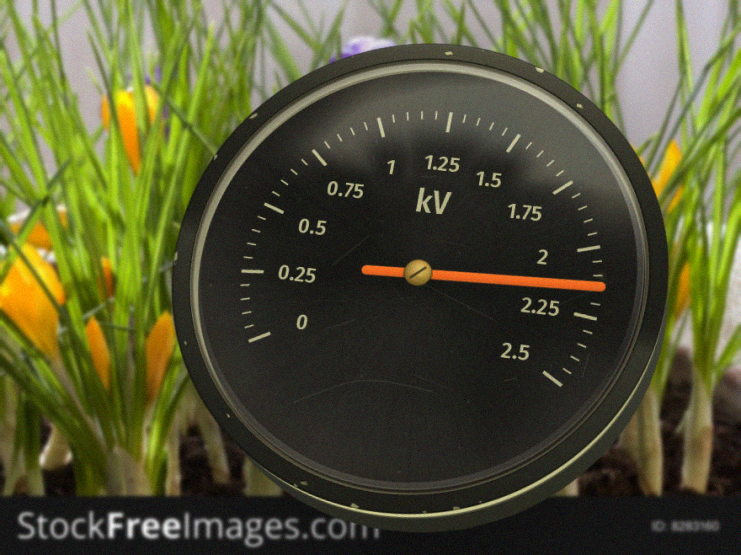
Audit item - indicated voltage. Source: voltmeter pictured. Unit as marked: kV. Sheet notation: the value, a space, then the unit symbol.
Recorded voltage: 2.15 kV
